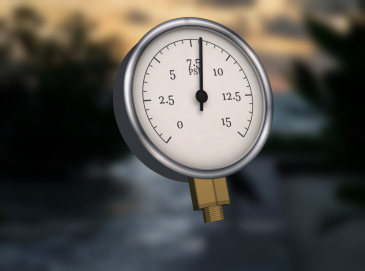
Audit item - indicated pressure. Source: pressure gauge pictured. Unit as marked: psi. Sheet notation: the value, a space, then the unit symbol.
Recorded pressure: 8 psi
